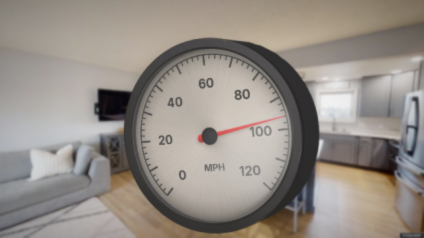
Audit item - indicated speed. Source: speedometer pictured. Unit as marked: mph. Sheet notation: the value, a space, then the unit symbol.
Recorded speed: 96 mph
